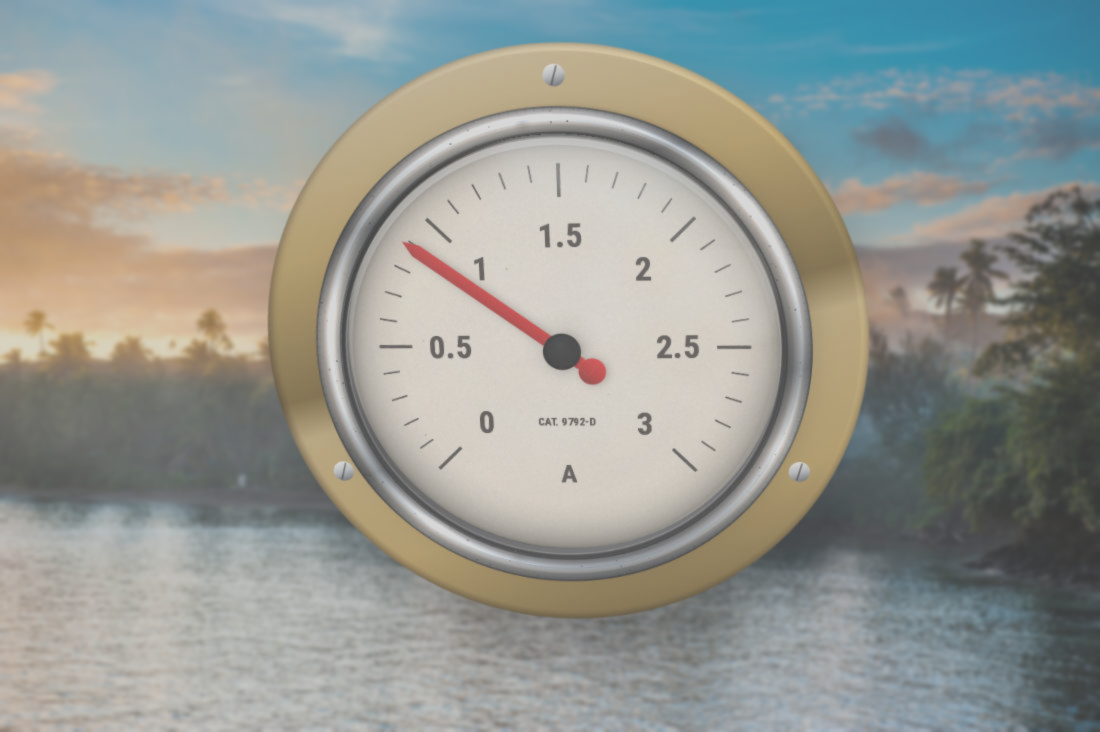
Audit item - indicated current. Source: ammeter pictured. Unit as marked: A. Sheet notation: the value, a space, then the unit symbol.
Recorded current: 0.9 A
